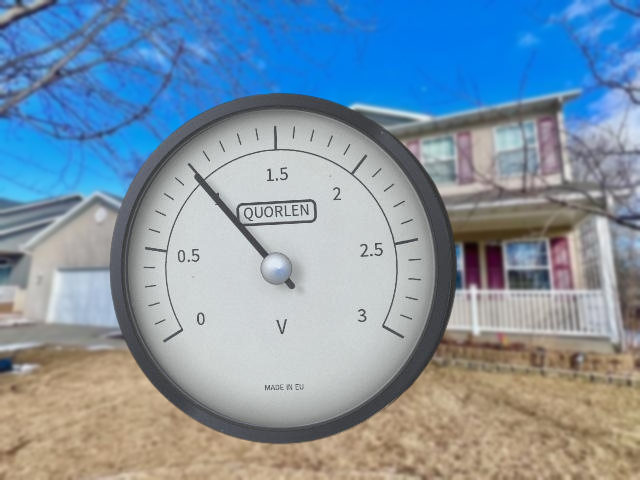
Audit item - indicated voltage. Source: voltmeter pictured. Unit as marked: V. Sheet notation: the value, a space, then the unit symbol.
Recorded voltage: 1 V
